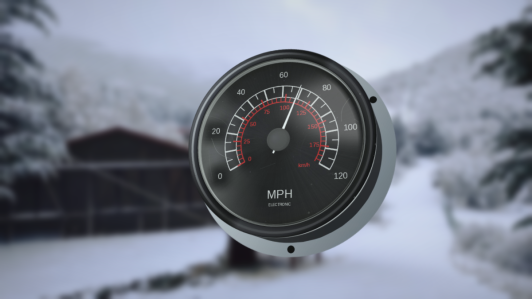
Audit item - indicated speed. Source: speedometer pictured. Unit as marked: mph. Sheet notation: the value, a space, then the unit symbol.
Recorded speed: 70 mph
